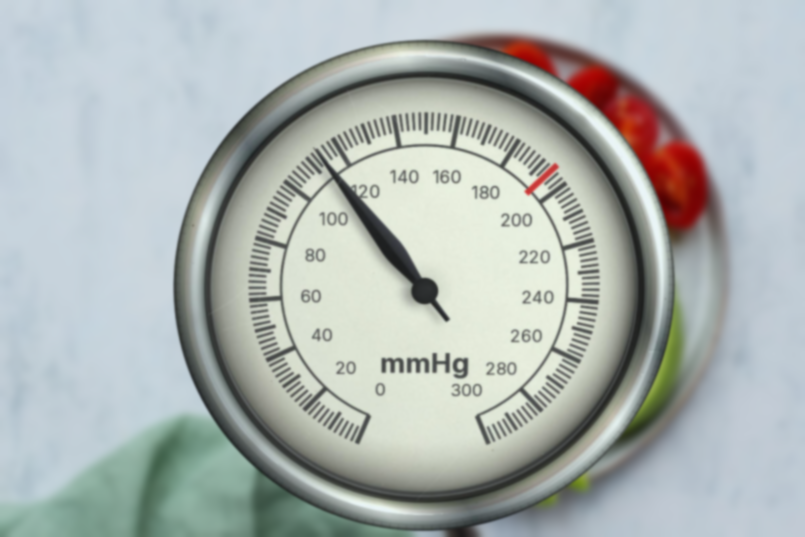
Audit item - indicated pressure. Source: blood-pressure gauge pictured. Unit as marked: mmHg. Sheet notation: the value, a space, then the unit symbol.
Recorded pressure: 114 mmHg
